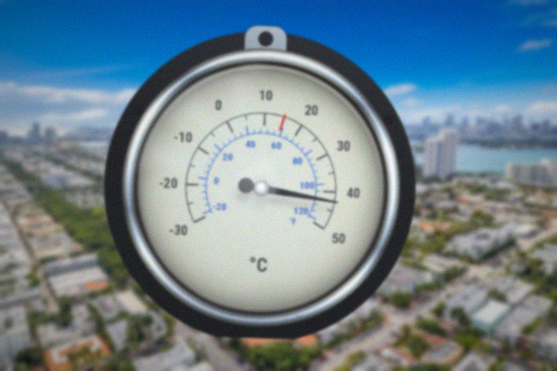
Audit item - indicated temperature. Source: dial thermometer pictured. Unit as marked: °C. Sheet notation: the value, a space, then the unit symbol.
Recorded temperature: 42.5 °C
